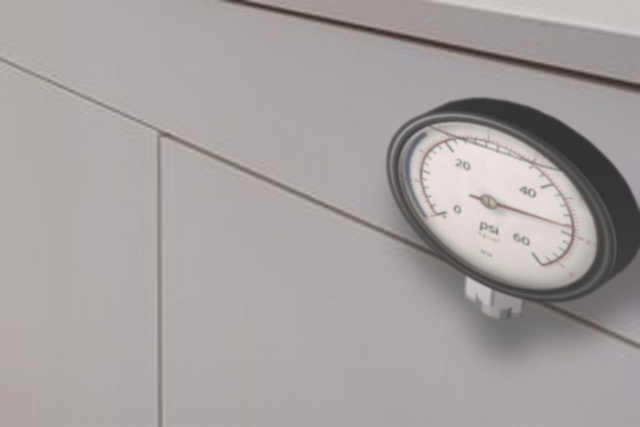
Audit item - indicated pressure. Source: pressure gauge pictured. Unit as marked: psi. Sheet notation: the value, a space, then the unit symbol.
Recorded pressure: 48 psi
